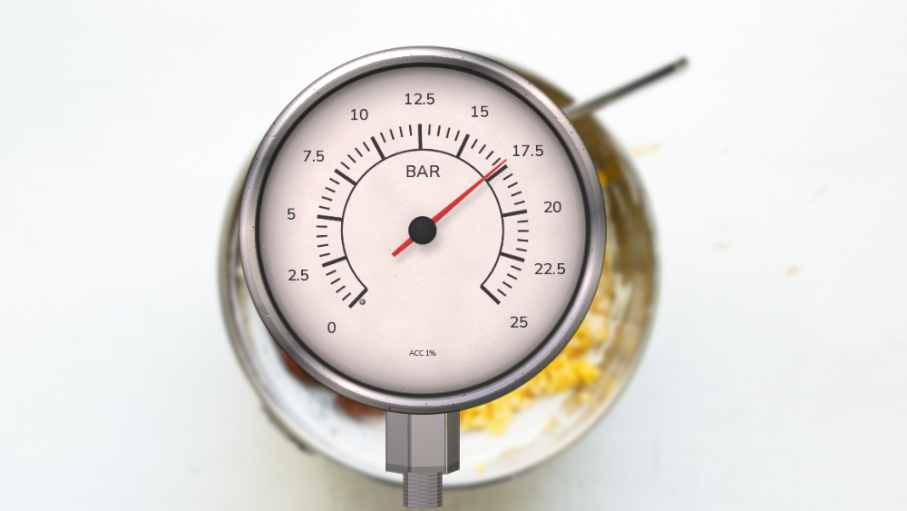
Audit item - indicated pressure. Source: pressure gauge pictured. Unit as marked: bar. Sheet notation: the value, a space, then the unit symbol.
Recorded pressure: 17.25 bar
